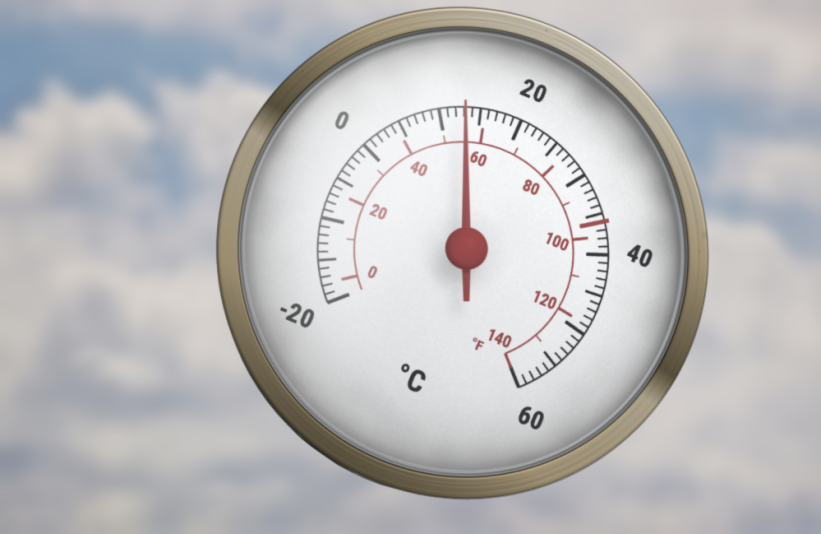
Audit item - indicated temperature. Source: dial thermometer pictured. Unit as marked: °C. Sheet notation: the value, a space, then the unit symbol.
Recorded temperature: 13 °C
